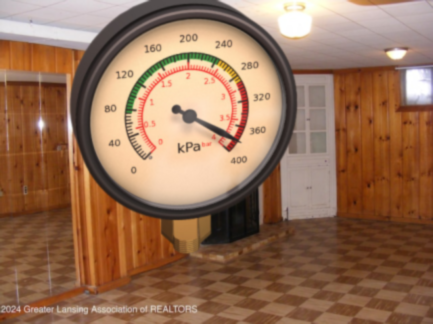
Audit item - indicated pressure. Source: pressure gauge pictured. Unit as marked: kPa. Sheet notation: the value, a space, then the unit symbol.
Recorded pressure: 380 kPa
